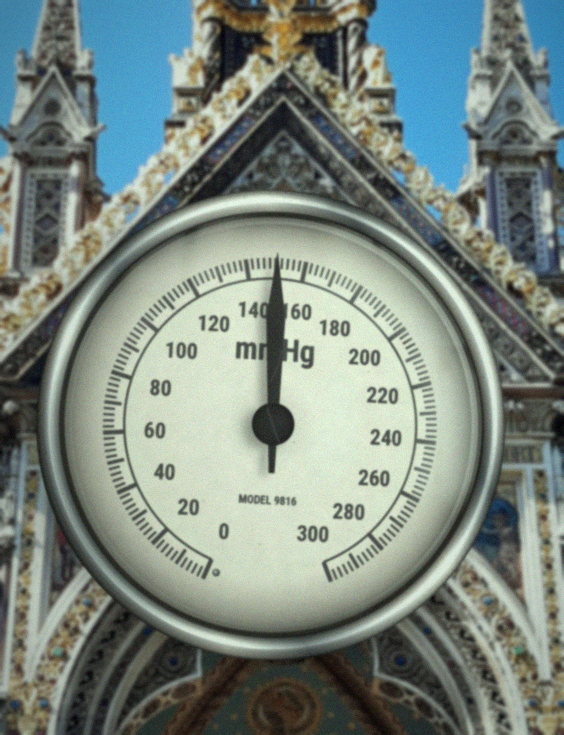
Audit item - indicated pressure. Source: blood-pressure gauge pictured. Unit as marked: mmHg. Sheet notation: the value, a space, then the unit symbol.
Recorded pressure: 150 mmHg
